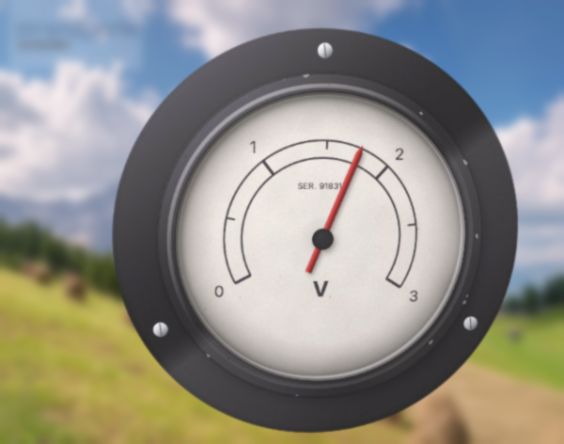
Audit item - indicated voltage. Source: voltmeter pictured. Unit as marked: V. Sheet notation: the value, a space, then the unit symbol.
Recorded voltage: 1.75 V
